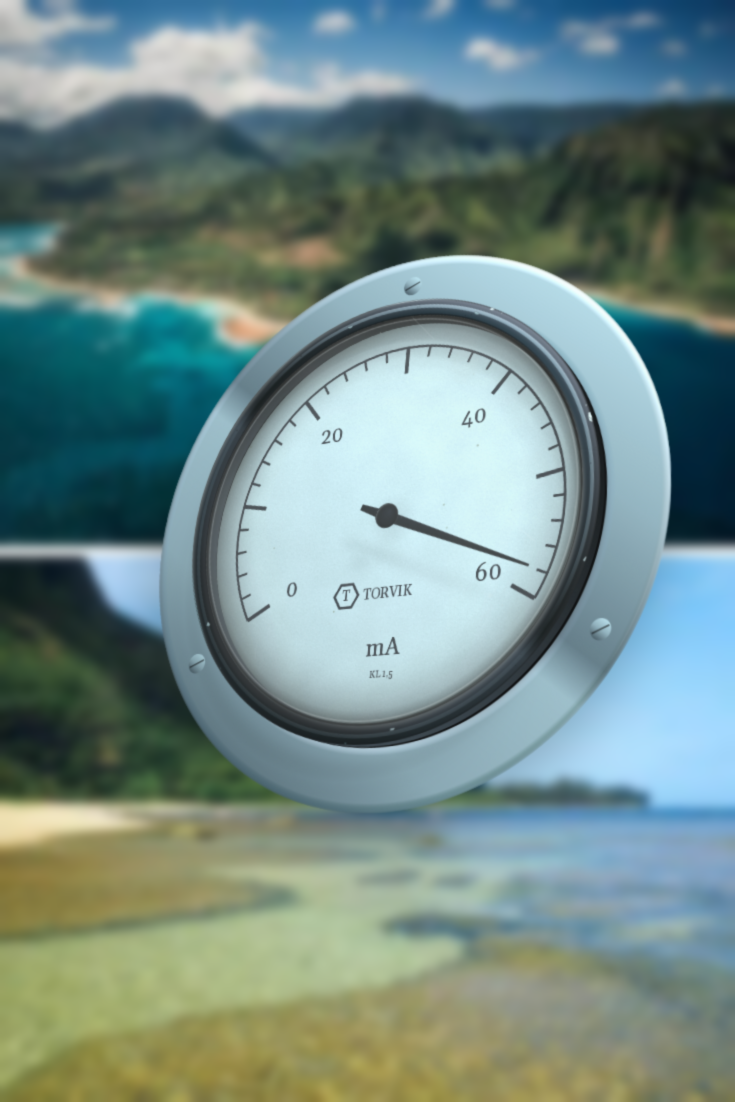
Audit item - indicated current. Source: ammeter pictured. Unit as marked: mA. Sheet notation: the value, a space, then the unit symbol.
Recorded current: 58 mA
